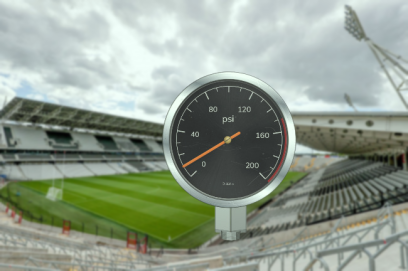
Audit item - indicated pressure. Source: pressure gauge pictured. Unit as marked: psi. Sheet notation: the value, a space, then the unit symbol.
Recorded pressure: 10 psi
